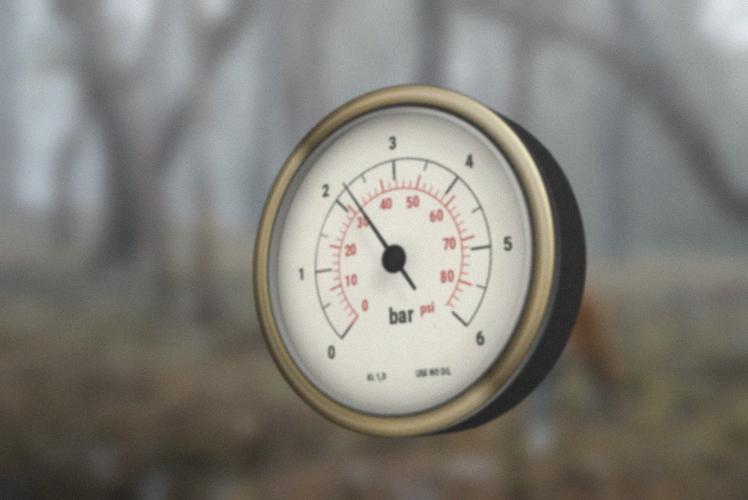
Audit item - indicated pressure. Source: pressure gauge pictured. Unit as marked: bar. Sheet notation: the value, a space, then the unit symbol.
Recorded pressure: 2.25 bar
